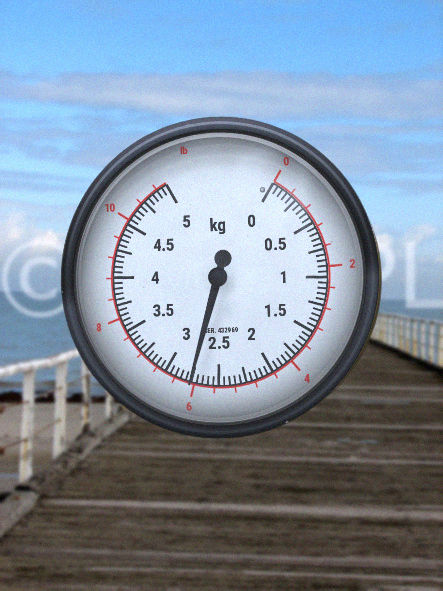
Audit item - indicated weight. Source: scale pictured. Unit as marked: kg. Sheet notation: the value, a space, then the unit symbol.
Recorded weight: 2.75 kg
